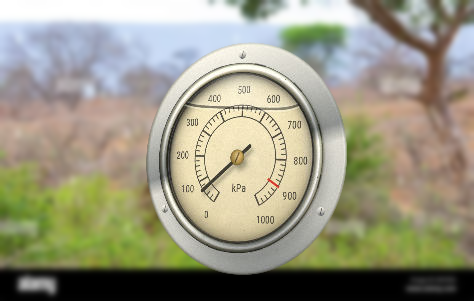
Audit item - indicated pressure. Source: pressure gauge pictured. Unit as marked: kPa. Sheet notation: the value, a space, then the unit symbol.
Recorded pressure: 60 kPa
